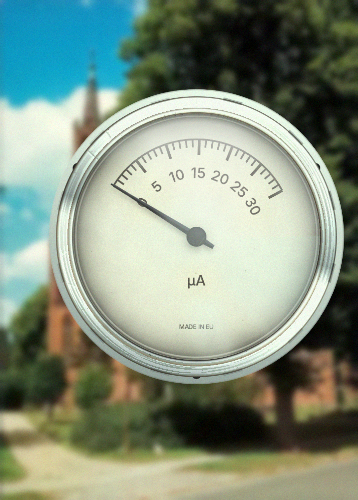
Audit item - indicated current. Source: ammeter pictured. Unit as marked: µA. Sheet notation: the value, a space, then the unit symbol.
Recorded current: 0 µA
